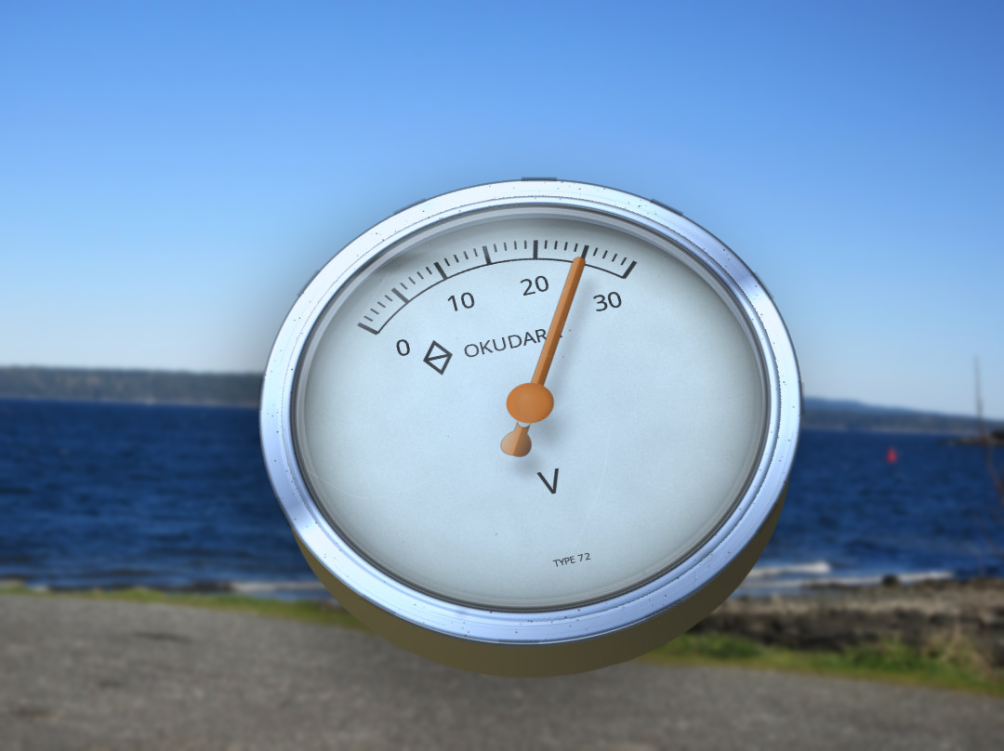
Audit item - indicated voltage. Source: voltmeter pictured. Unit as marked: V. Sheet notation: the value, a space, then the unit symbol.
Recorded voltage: 25 V
